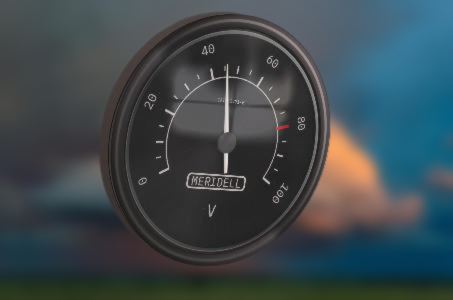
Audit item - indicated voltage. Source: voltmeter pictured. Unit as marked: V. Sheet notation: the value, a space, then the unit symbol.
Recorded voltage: 45 V
